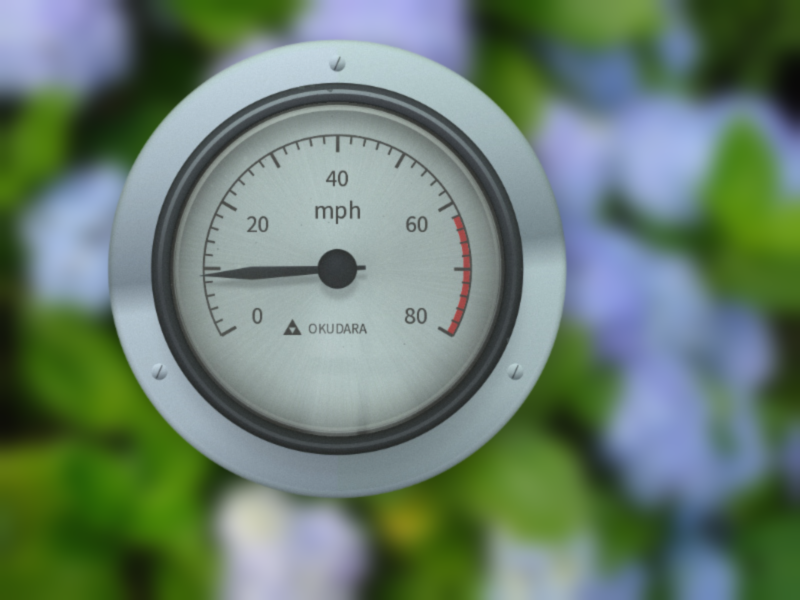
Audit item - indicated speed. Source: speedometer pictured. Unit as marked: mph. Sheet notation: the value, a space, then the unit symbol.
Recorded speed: 9 mph
